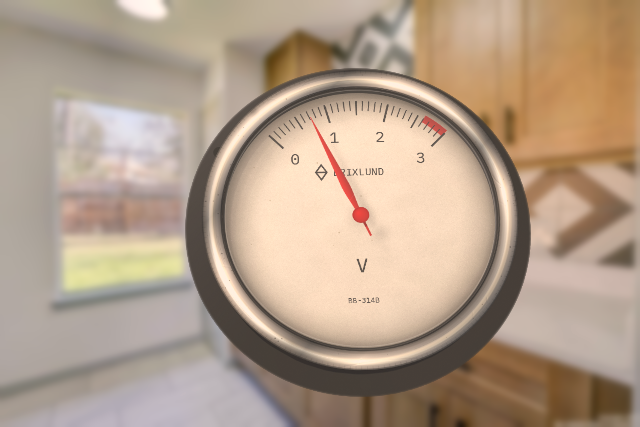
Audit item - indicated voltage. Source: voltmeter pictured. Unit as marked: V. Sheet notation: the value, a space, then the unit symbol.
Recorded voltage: 0.7 V
